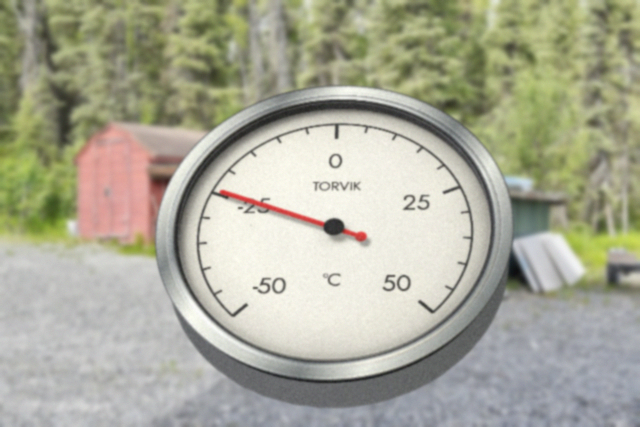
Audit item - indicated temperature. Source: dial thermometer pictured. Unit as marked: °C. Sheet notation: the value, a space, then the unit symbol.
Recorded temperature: -25 °C
